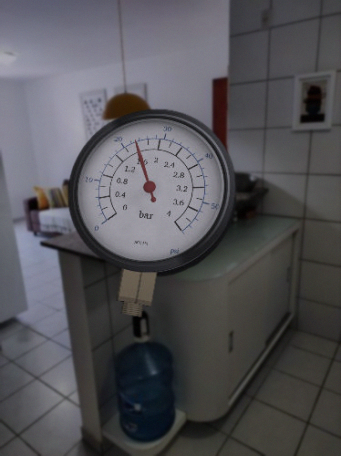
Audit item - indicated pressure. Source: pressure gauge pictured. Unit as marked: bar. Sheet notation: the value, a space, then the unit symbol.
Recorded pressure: 1.6 bar
